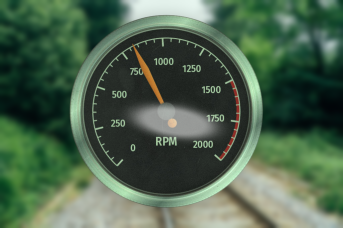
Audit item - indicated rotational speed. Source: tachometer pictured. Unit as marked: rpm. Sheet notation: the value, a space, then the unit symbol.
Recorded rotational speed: 825 rpm
